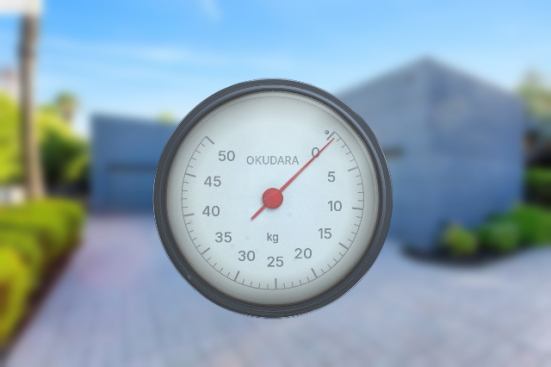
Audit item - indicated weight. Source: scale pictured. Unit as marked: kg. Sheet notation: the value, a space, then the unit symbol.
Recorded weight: 0.5 kg
